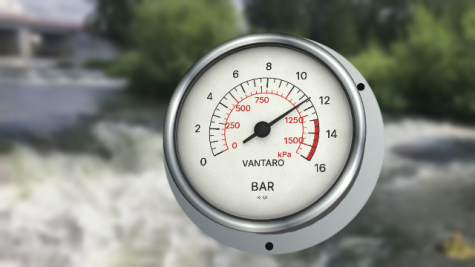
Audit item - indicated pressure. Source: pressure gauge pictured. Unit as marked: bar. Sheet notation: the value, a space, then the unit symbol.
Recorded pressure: 11.5 bar
